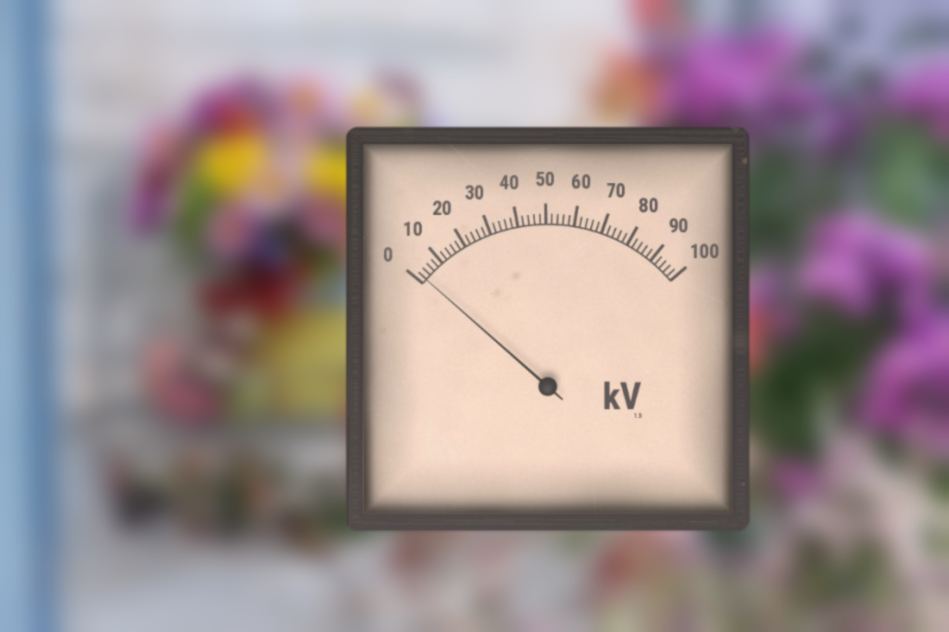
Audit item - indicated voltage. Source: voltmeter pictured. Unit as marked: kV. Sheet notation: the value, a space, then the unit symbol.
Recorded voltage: 2 kV
